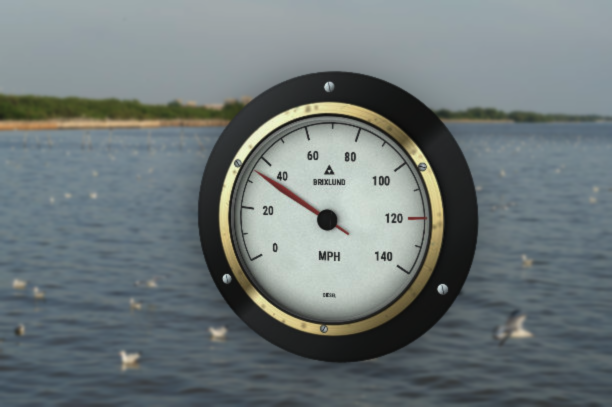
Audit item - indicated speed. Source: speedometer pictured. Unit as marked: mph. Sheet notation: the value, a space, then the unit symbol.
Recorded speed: 35 mph
